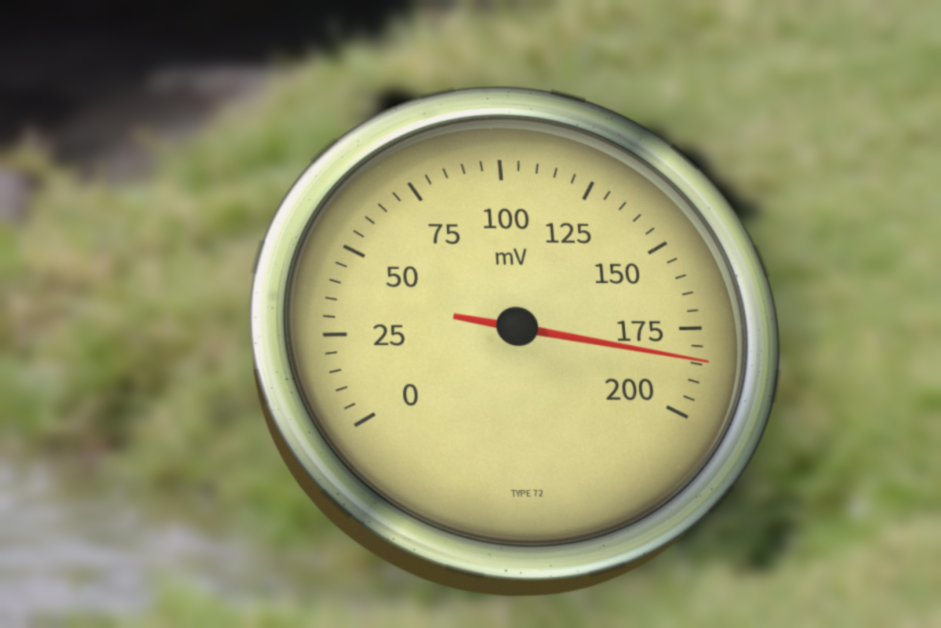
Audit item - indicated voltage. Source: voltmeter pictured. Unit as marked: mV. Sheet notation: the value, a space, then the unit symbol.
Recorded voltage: 185 mV
